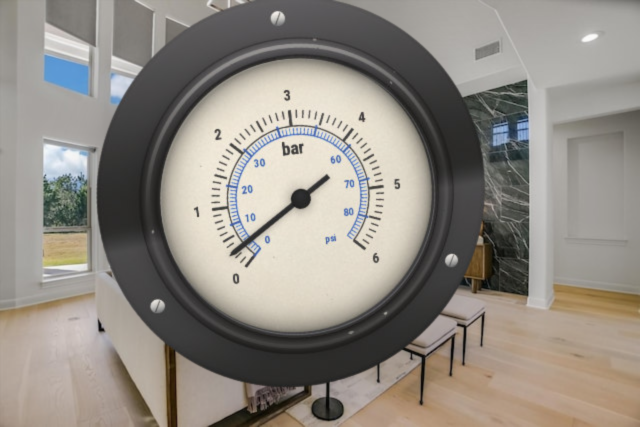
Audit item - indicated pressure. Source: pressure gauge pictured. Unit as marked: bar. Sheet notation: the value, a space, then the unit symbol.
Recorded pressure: 0.3 bar
